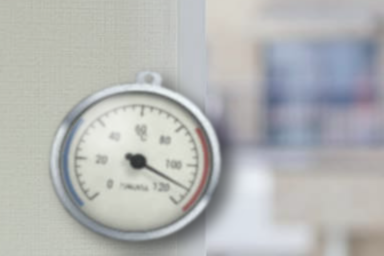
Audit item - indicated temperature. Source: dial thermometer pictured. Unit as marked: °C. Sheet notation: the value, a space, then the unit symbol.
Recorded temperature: 112 °C
